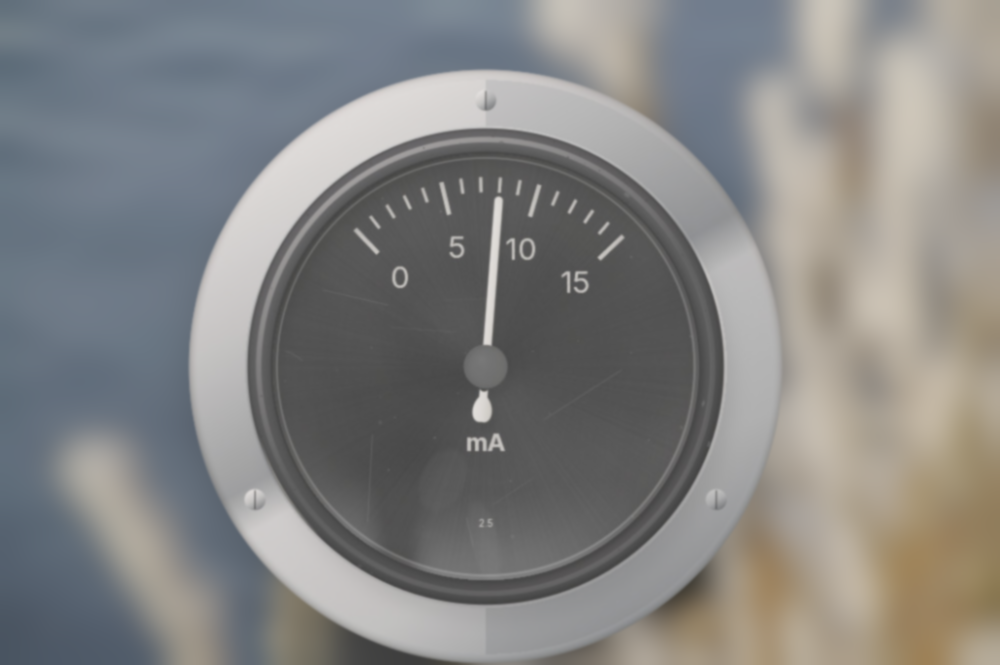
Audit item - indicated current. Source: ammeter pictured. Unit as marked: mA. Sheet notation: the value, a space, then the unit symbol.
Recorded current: 8 mA
